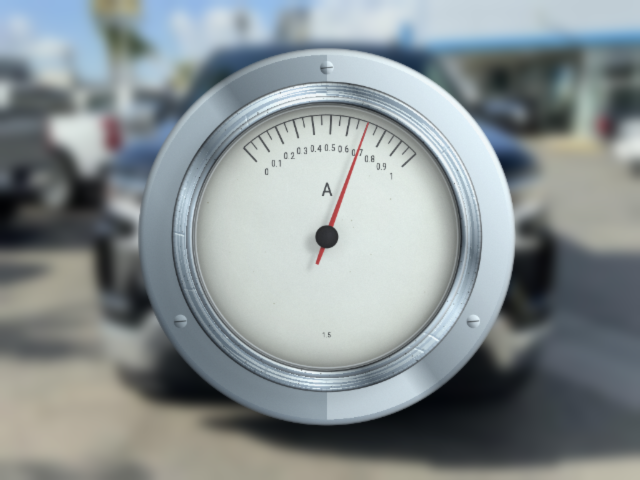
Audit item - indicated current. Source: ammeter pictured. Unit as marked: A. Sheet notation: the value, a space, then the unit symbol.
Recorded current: 0.7 A
